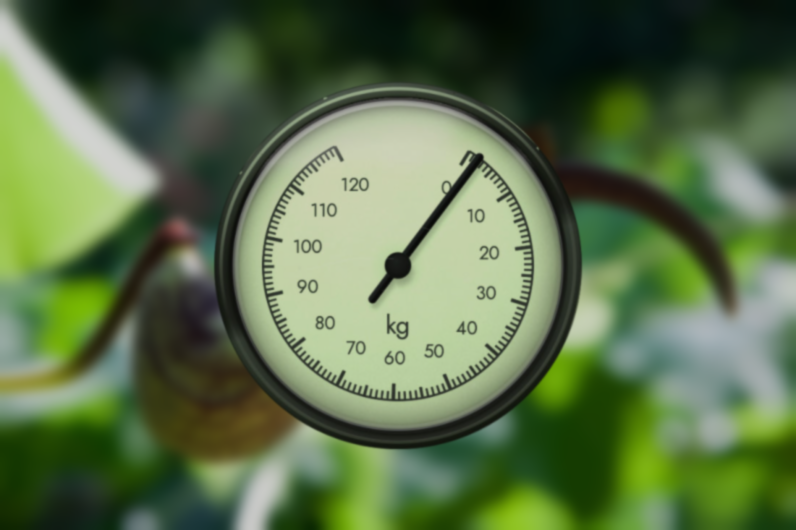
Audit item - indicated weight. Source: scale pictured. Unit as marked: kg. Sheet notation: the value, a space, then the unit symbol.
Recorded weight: 2 kg
